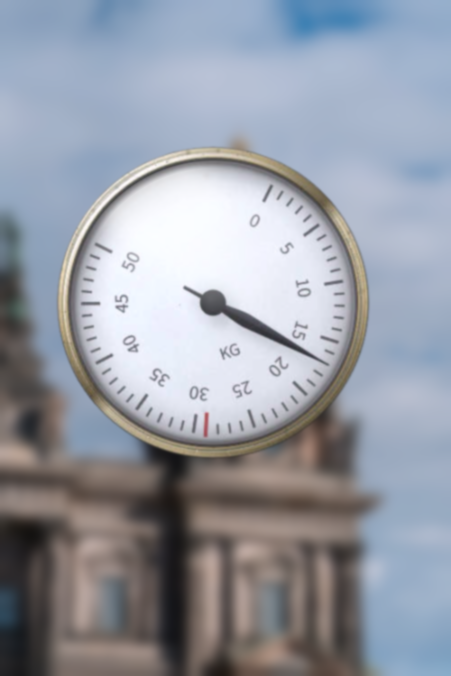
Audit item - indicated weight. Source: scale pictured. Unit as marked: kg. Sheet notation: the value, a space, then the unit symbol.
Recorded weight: 17 kg
